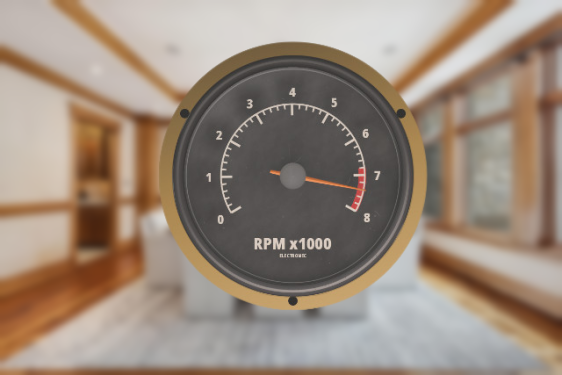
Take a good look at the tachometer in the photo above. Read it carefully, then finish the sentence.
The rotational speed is 7400 rpm
